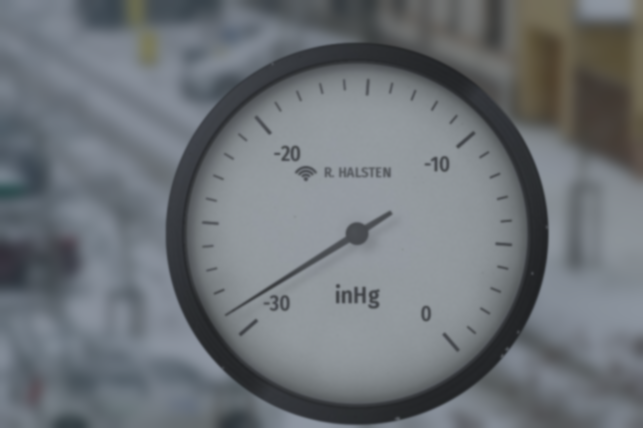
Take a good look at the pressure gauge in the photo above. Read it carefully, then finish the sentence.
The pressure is -29 inHg
